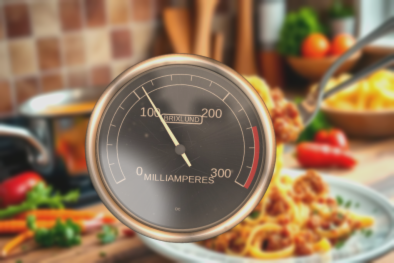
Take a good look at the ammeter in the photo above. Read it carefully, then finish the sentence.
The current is 110 mA
